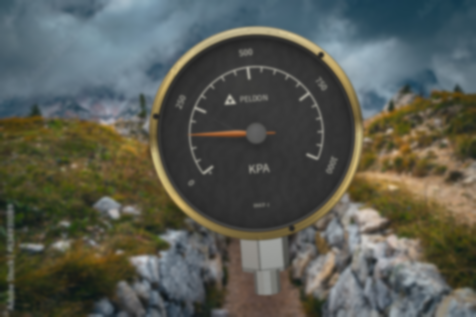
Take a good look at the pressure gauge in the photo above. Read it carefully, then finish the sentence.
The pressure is 150 kPa
